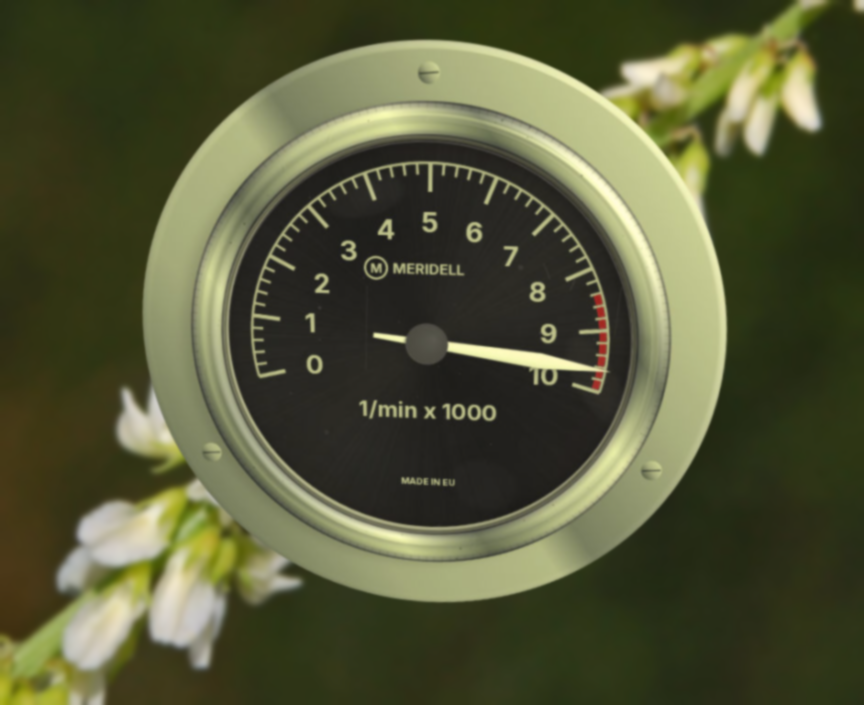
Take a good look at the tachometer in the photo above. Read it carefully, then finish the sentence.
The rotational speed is 9600 rpm
